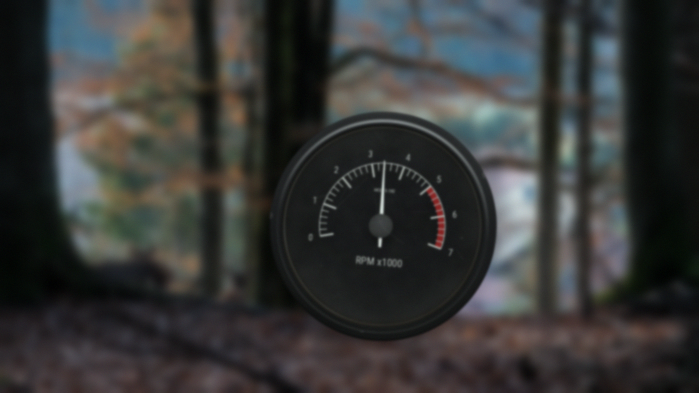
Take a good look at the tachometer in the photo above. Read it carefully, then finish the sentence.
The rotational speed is 3400 rpm
